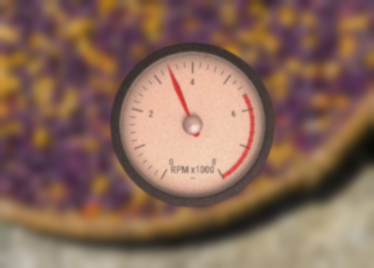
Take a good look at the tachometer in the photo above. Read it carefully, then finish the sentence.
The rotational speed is 3400 rpm
